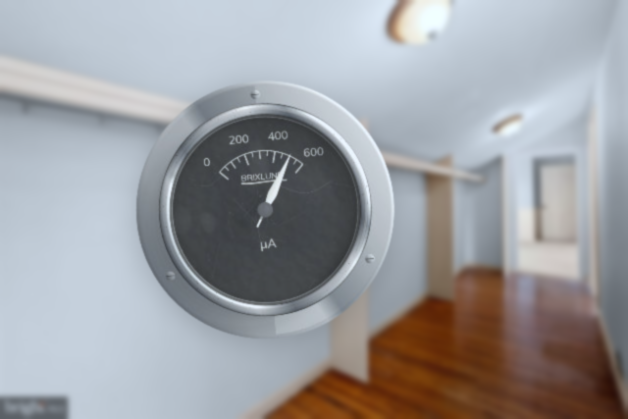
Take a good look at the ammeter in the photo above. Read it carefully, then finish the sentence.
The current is 500 µA
